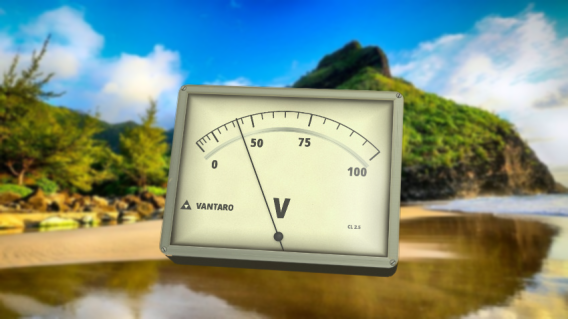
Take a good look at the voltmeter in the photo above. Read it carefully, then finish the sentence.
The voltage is 42.5 V
